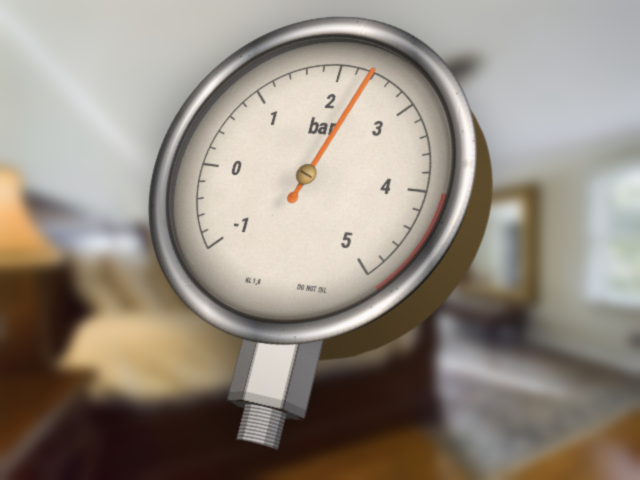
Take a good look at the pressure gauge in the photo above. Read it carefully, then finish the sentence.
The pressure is 2.4 bar
